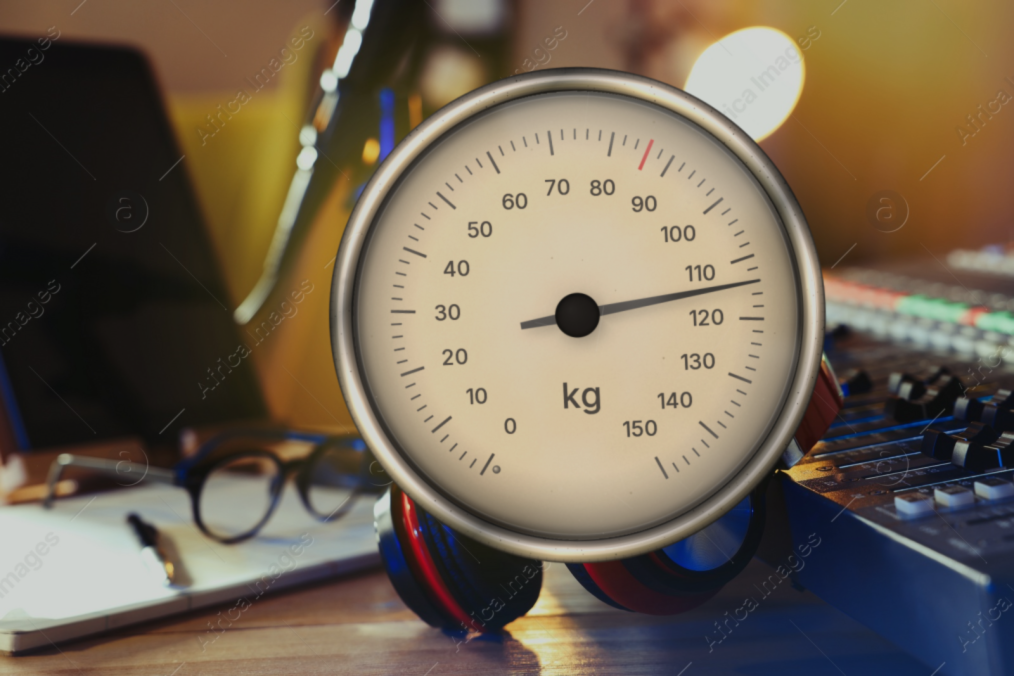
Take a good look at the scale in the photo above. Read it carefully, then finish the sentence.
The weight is 114 kg
